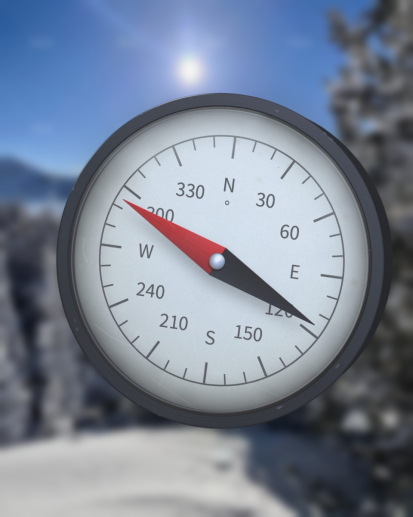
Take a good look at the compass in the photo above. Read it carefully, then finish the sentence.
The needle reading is 295 °
